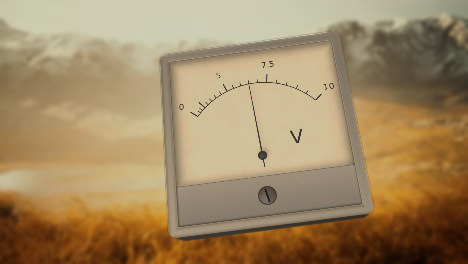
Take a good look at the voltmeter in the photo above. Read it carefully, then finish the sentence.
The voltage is 6.5 V
